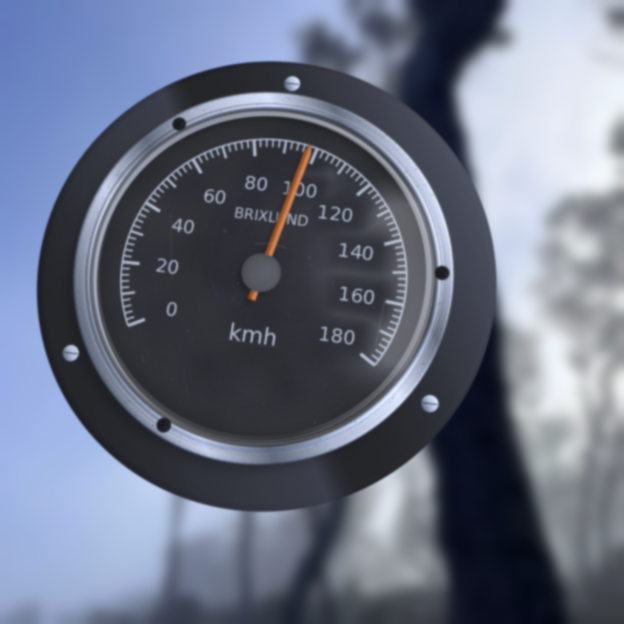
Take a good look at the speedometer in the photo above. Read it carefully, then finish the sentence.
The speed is 98 km/h
